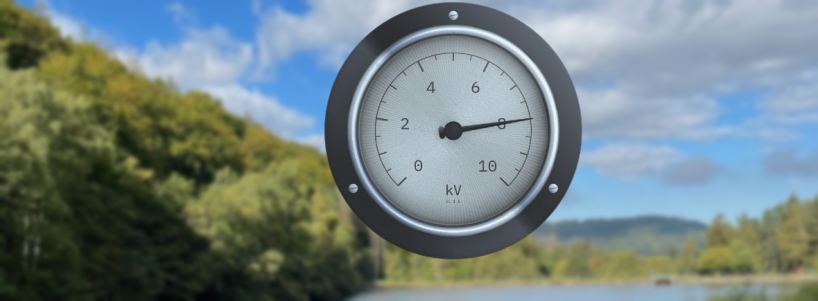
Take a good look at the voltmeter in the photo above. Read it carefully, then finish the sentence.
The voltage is 8 kV
